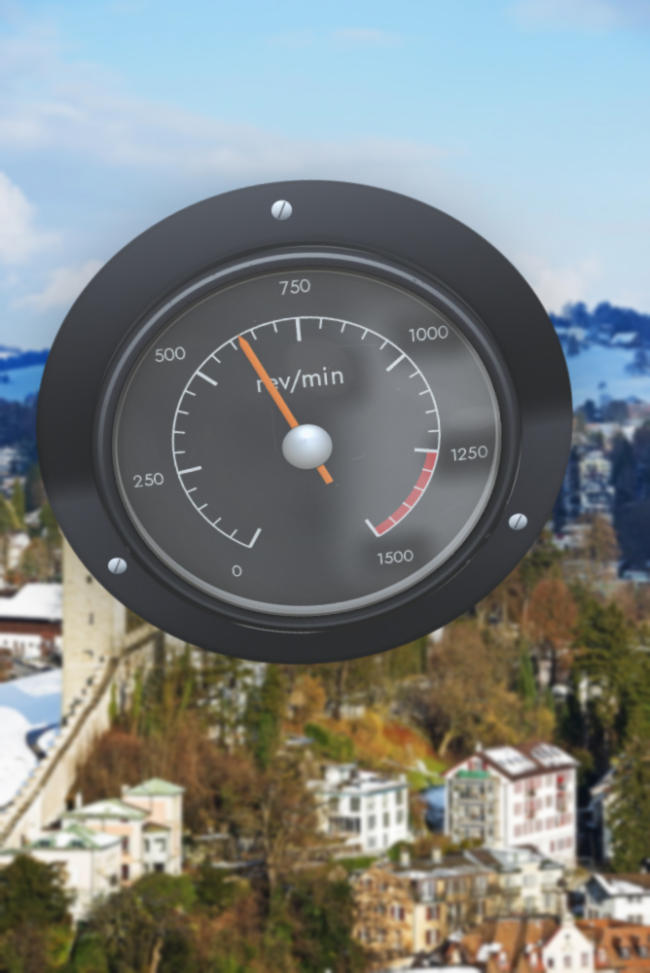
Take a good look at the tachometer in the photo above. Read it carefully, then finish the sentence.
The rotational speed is 625 rpm
